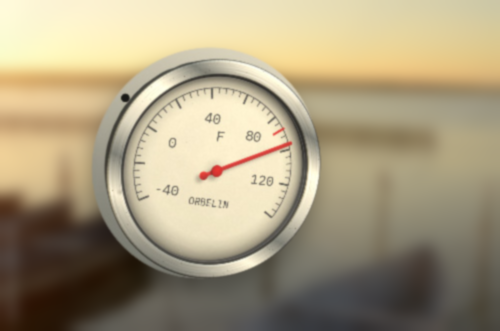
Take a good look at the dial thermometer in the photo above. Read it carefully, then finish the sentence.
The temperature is 96 °F
